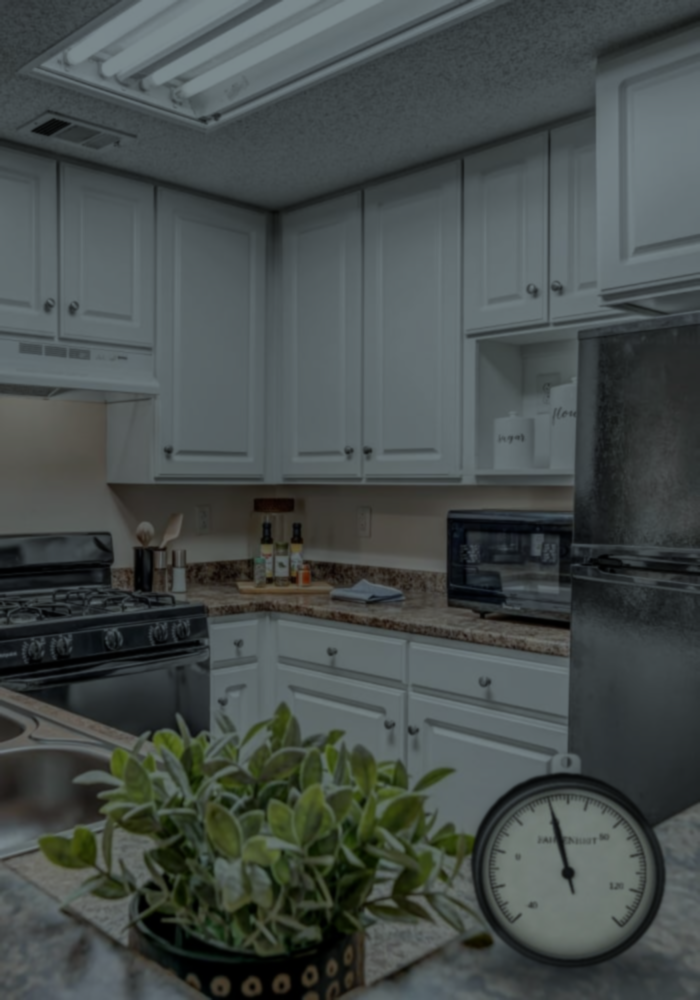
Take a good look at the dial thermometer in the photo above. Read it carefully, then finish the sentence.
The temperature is 40 °F
